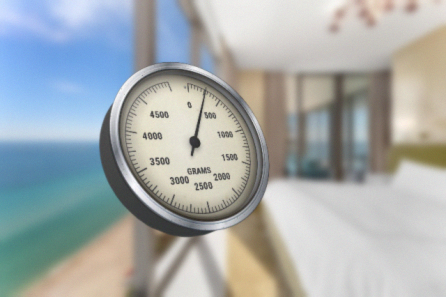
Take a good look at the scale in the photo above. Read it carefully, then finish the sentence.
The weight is 250 g
